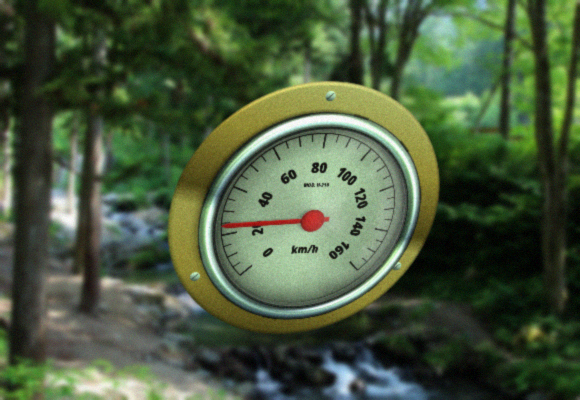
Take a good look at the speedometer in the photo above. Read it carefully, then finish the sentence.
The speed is 25 km/h
